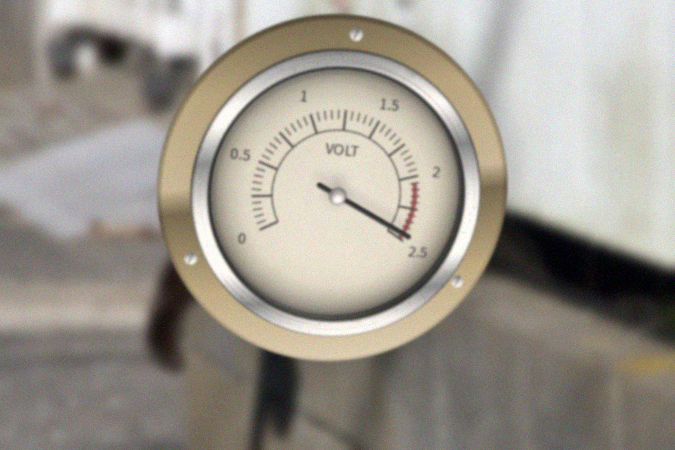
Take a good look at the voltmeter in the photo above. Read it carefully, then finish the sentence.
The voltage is 2.45 V
